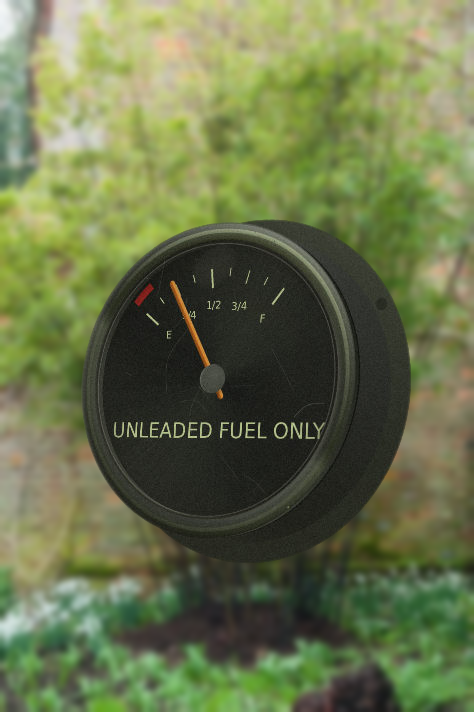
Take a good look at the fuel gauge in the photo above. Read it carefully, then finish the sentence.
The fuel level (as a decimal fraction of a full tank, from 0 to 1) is 0.25
